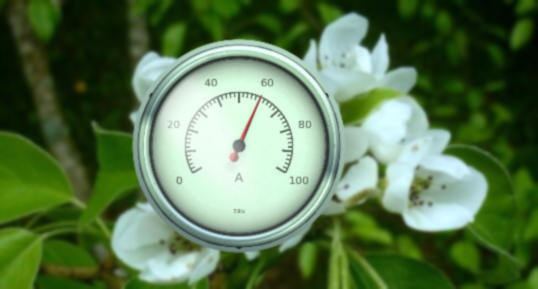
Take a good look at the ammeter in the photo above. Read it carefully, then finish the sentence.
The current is 60 A
